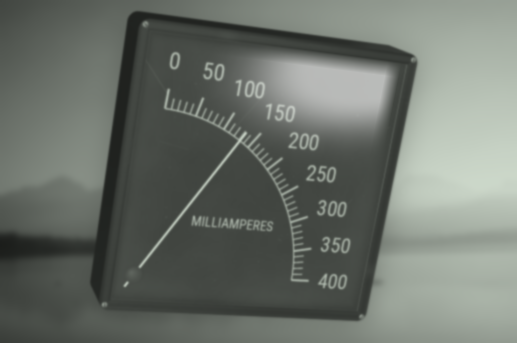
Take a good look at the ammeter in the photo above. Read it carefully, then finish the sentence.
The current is 130 mA
